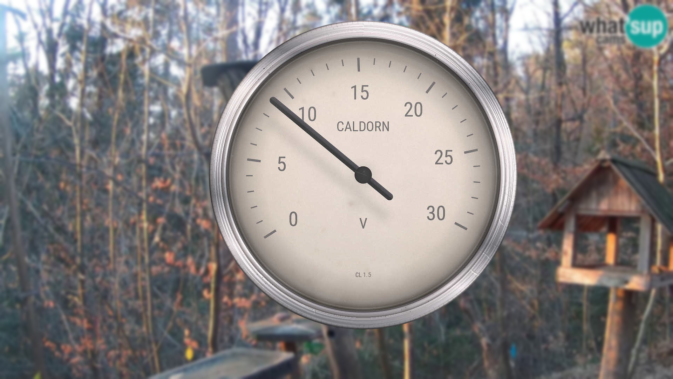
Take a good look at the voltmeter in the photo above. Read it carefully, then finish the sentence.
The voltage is 9 V
